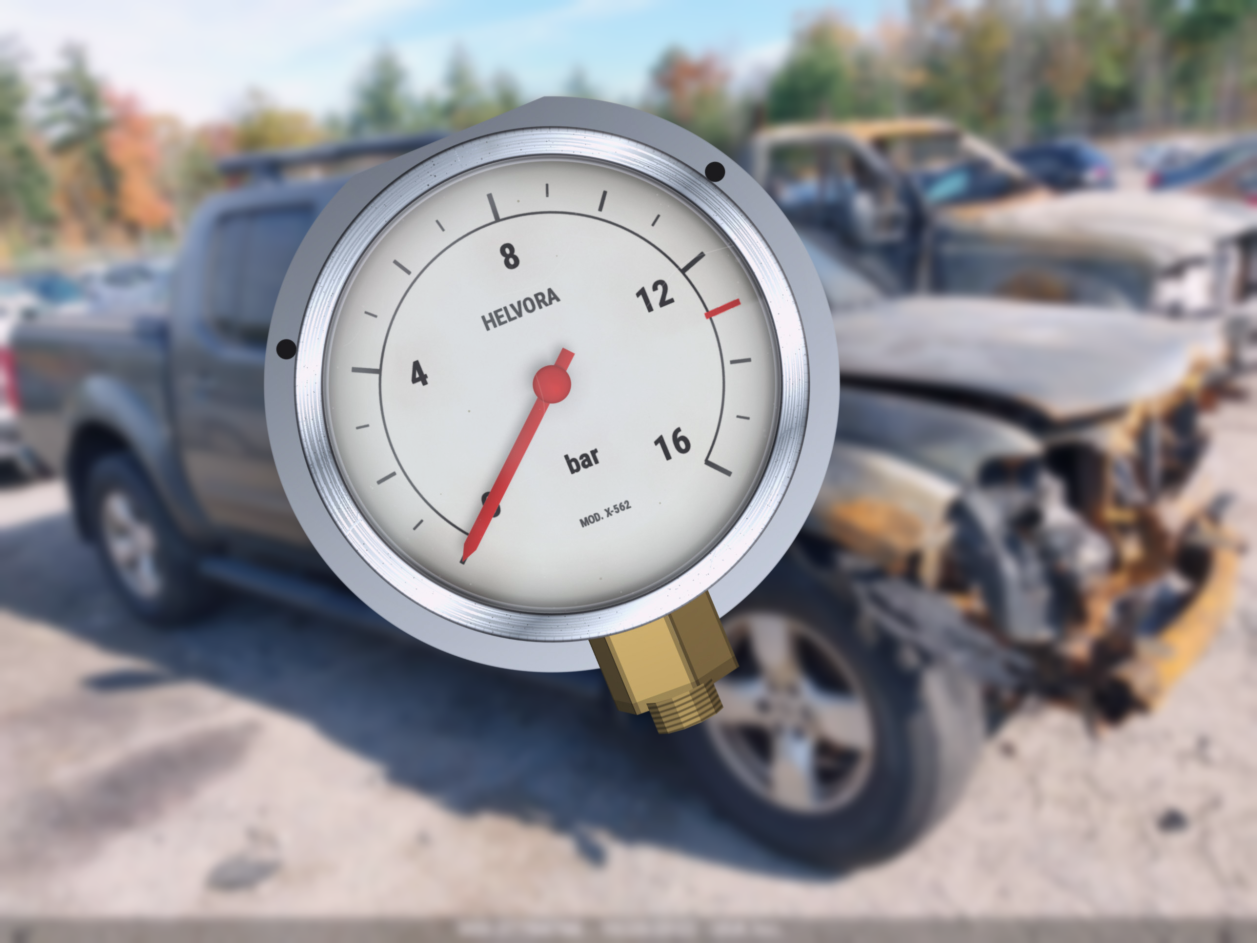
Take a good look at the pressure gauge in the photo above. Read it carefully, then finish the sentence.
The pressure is 0 bar
